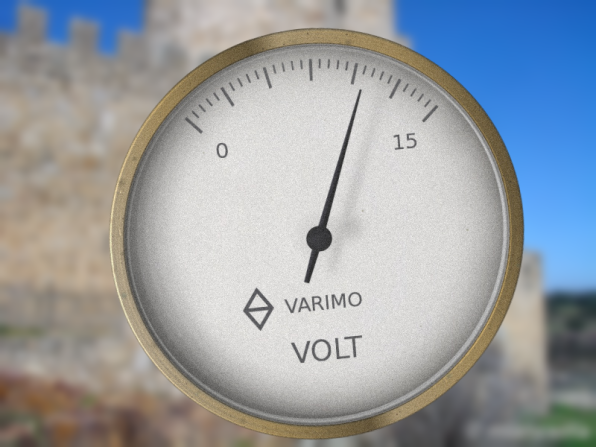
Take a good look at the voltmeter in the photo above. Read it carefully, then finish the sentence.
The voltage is 10.5 V
